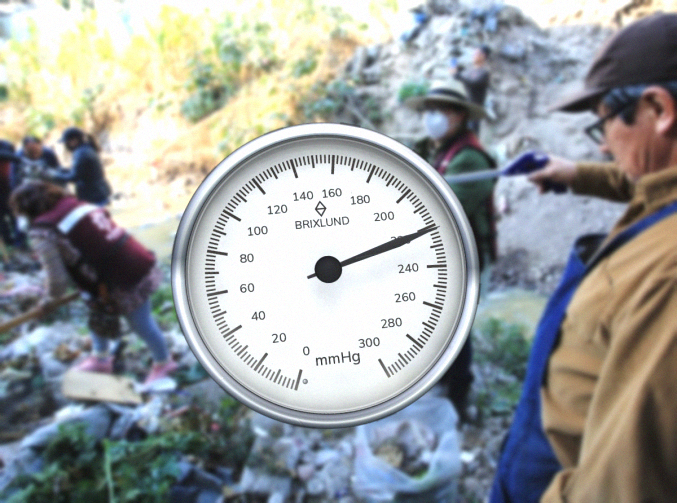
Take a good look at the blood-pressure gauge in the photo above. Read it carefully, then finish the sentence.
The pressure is 222 mmHg
